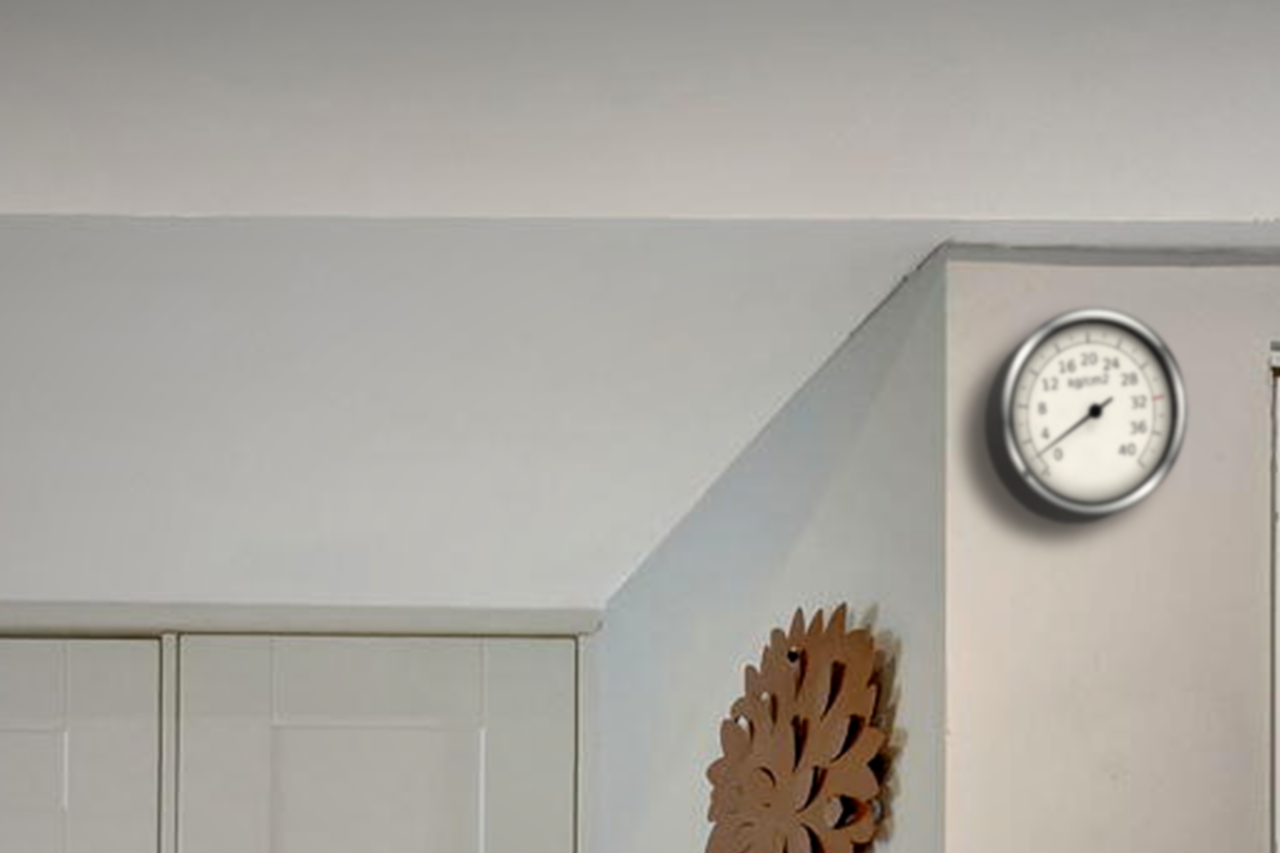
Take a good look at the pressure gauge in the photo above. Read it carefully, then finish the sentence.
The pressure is 2 kg/cm²
